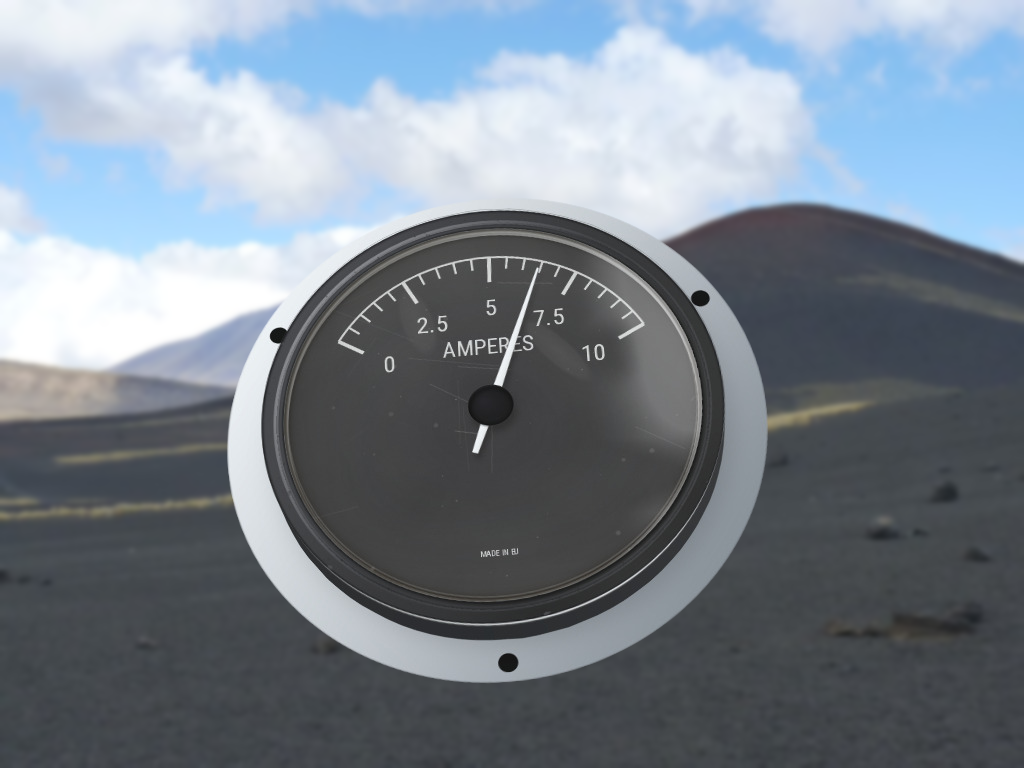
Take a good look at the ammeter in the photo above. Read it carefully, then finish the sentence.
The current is 6.5 A
